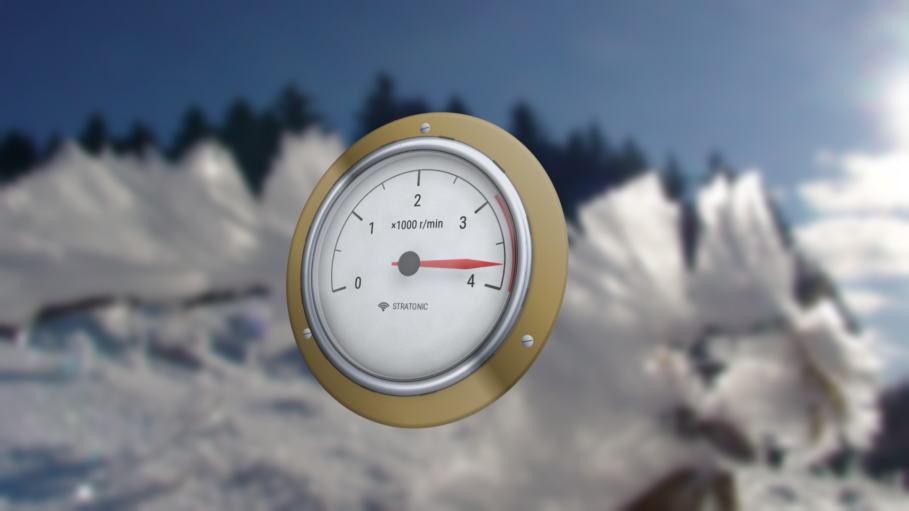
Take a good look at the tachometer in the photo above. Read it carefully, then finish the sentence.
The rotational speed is 3750 rpm
